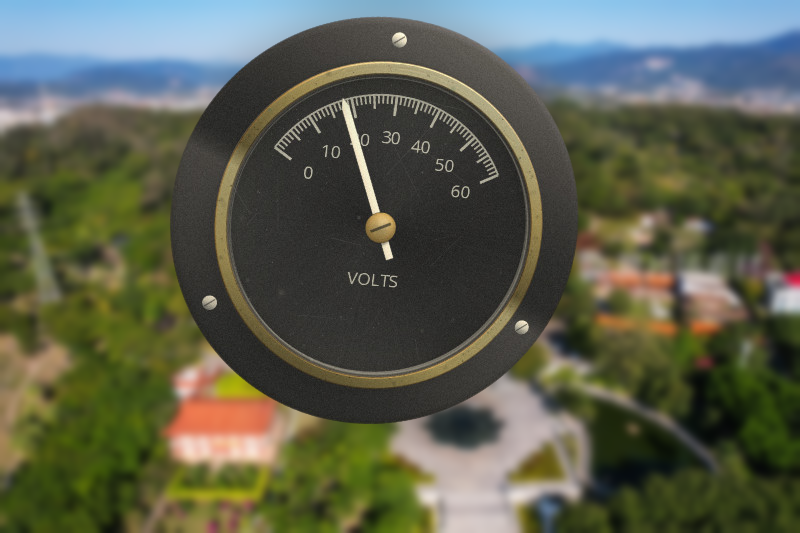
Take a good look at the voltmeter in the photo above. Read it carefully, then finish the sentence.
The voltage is 18 V
